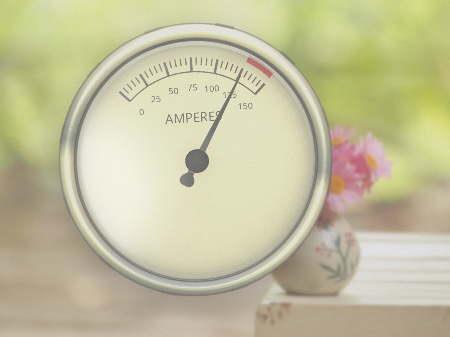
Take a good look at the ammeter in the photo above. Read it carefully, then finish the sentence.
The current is 125 A
